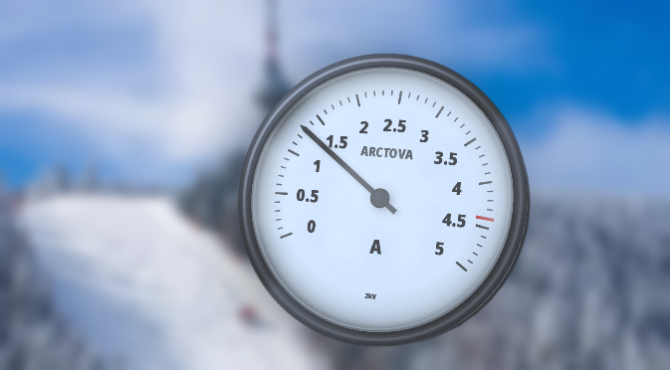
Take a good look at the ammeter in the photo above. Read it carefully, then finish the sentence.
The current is 1.3 A
